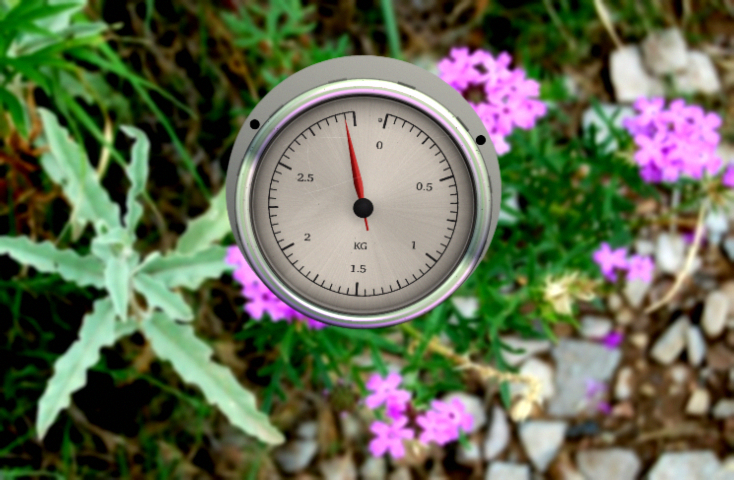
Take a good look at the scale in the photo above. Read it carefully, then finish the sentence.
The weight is 2.95 kg
